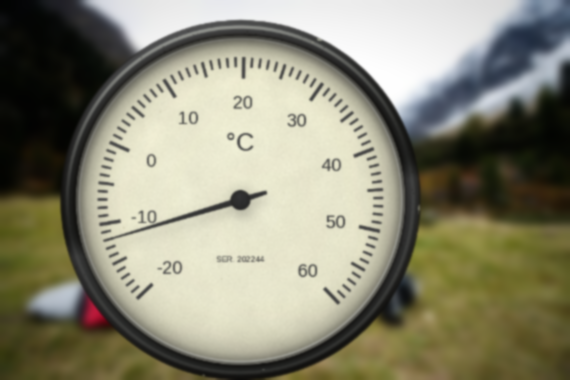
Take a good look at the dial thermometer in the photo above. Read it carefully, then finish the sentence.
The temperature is -12 °C
